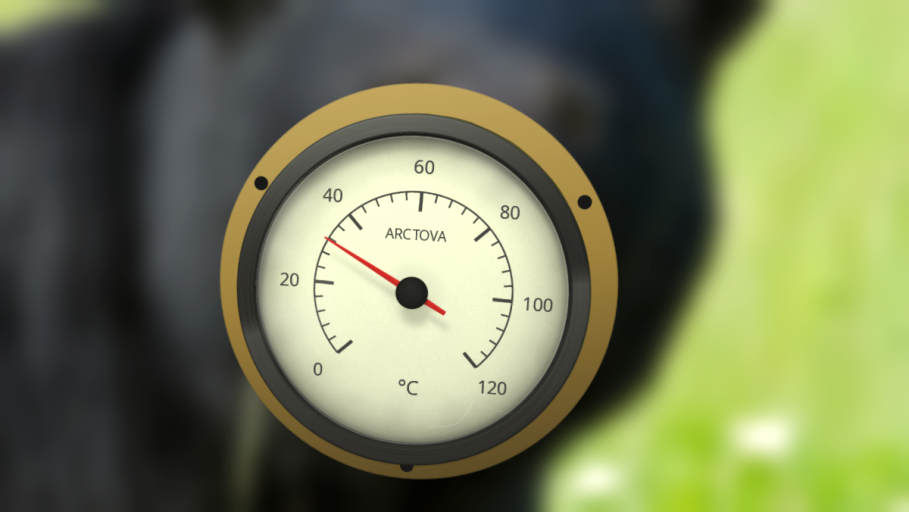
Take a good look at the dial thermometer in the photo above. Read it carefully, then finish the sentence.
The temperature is 32 °C
